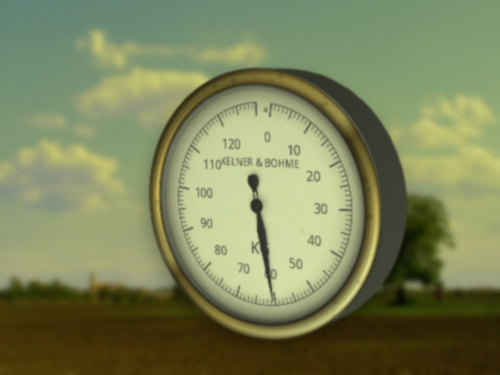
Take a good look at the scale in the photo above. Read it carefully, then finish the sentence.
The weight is 60 kg
